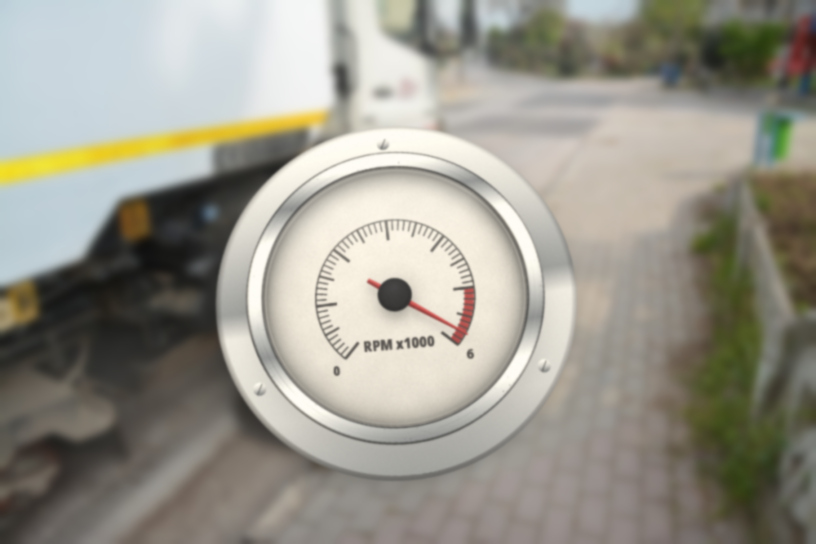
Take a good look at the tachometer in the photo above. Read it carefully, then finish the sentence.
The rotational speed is 5800 rpm
